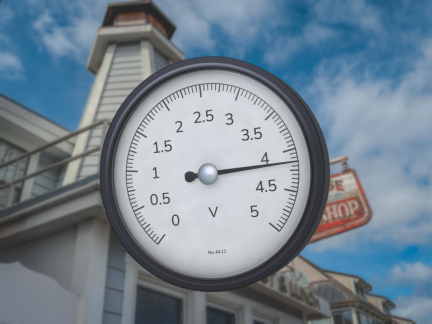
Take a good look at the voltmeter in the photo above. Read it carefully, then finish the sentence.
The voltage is 4.15 V
